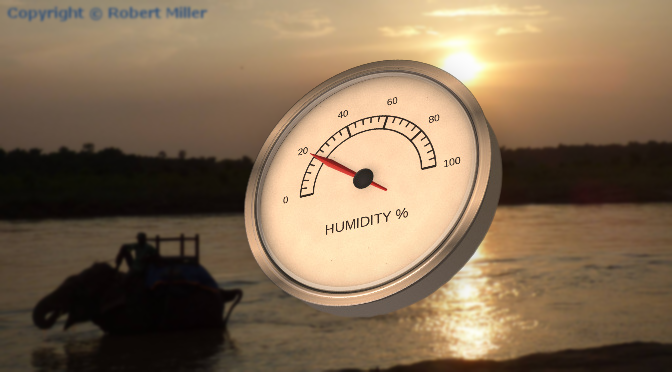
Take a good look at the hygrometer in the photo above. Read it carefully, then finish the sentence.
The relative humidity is 20 %
